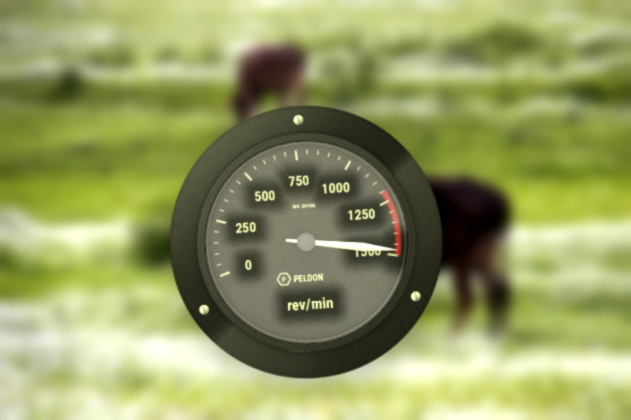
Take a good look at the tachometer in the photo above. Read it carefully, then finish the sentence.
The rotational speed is 1475 rpm
